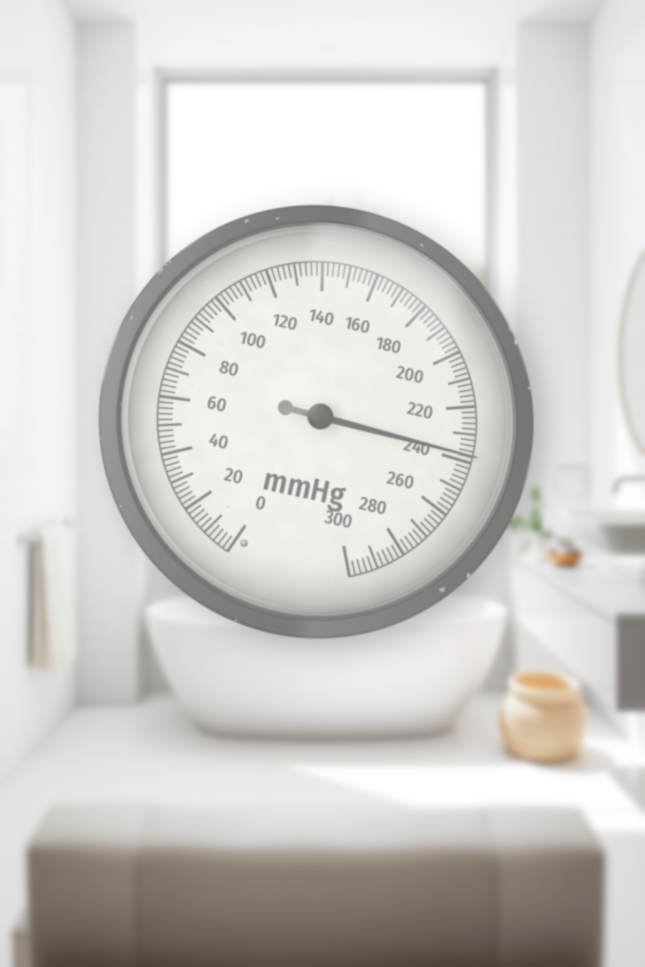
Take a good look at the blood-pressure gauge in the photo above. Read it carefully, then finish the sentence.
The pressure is 238 mmHg
